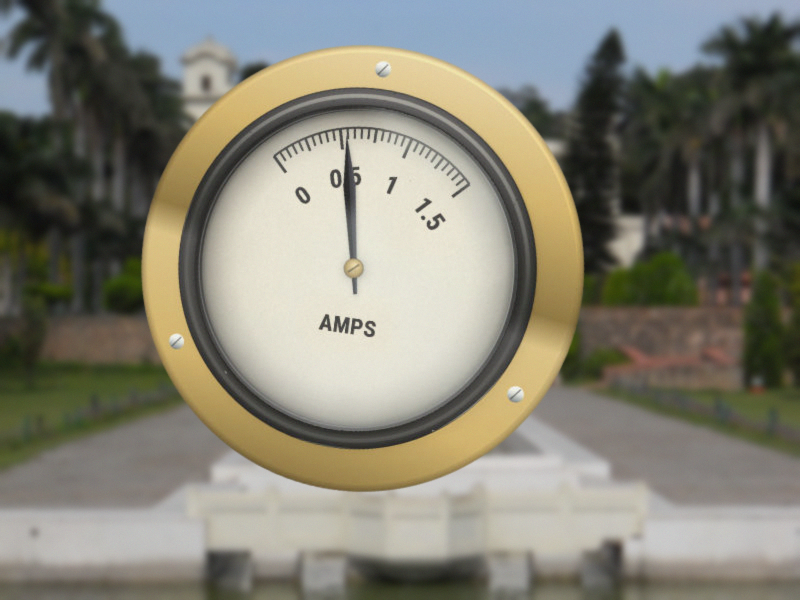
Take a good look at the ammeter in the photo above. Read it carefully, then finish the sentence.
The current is 0.55 A
